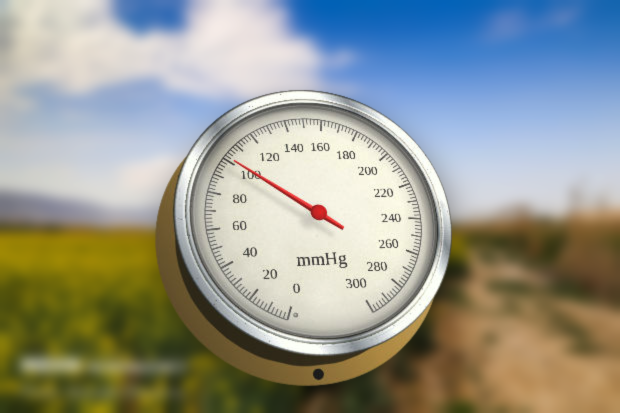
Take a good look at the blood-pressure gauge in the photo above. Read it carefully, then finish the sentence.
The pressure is 100 mmHg
